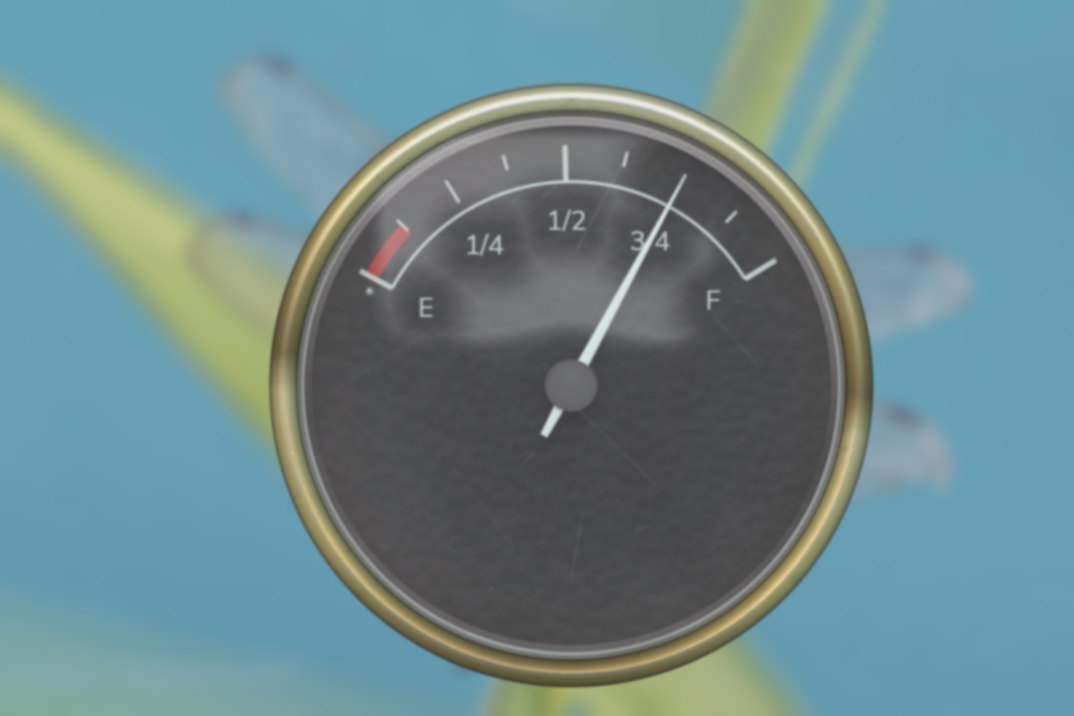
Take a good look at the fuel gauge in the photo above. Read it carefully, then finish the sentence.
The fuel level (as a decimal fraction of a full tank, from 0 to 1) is 0.75
